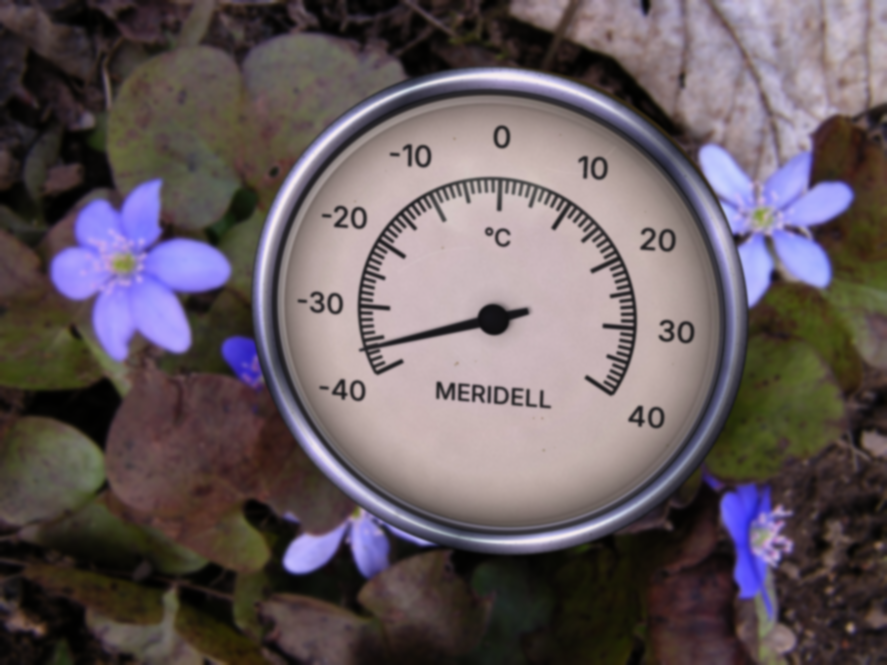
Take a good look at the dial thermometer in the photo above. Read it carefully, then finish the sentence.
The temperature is -36 °C
